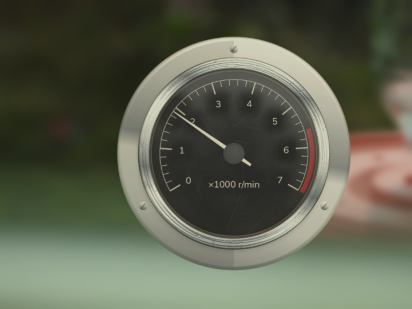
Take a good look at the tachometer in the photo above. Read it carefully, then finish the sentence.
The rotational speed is 1900 rpm
